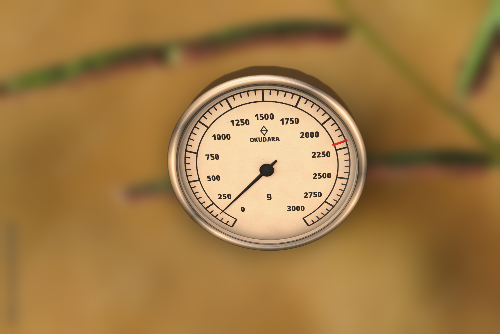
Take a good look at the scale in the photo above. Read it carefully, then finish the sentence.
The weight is 150 g
